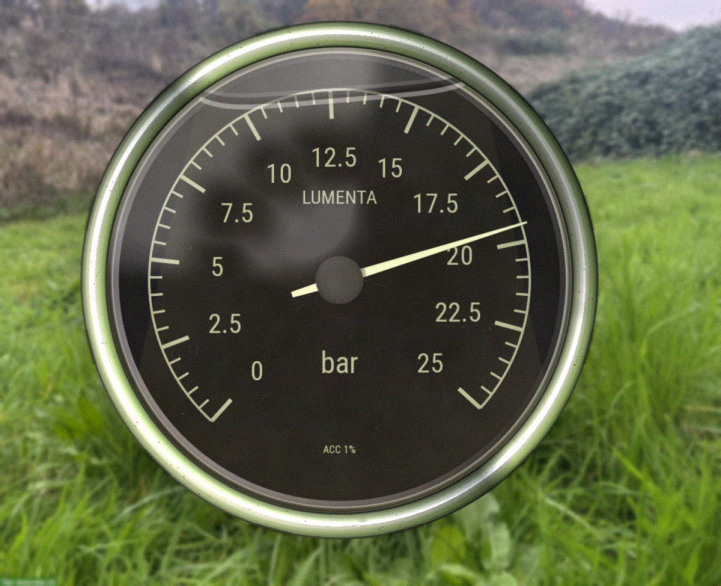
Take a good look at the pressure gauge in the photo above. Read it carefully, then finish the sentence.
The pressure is 19.5 bar
